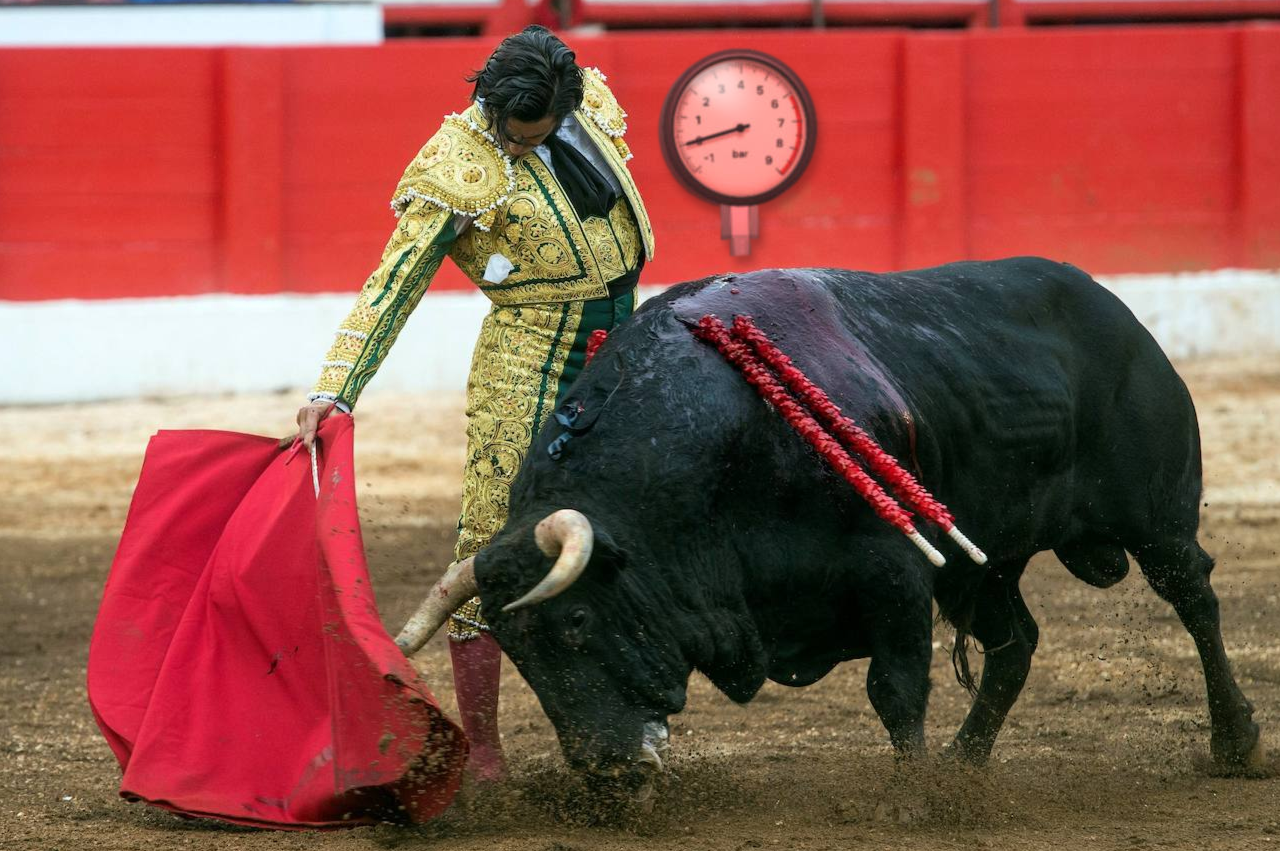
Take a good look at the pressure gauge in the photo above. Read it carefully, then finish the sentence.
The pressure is 0 bar
